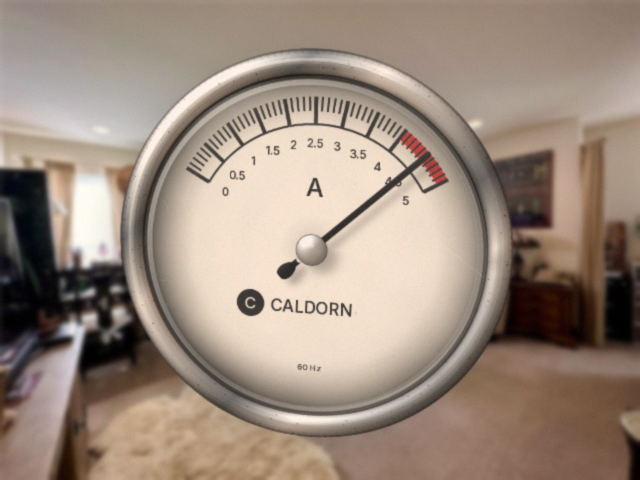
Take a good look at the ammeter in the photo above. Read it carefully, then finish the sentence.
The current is 4.5 A
